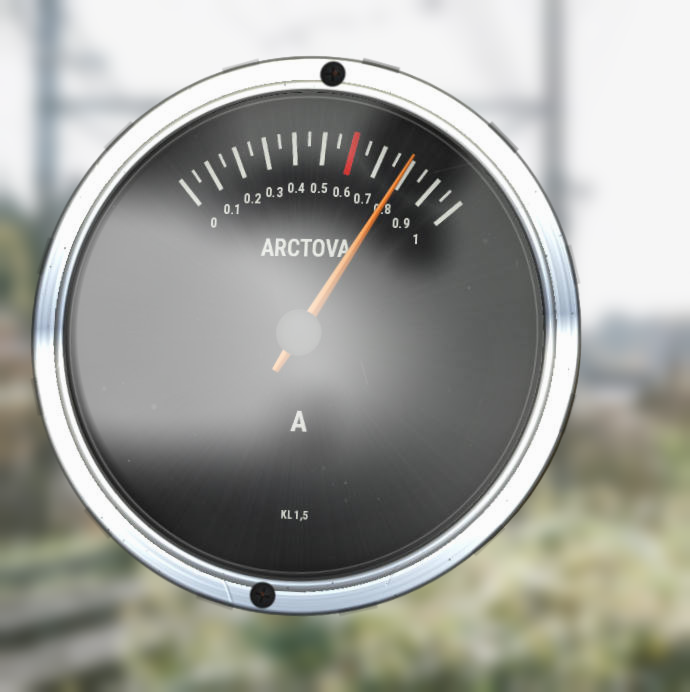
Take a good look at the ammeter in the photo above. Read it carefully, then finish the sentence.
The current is 0.8 A
